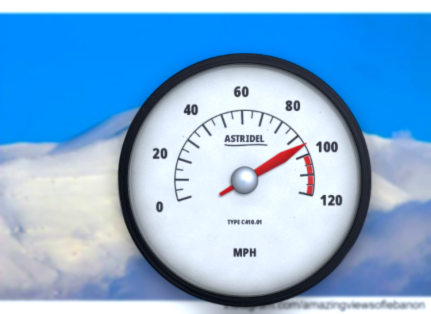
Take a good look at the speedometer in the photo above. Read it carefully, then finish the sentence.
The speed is 95 mph
